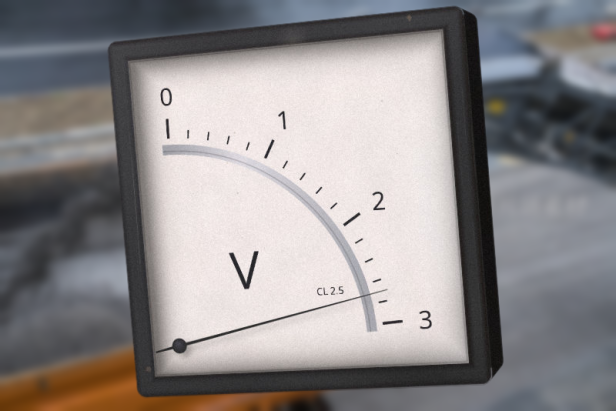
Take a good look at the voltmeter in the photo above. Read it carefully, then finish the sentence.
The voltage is 2.7 V
